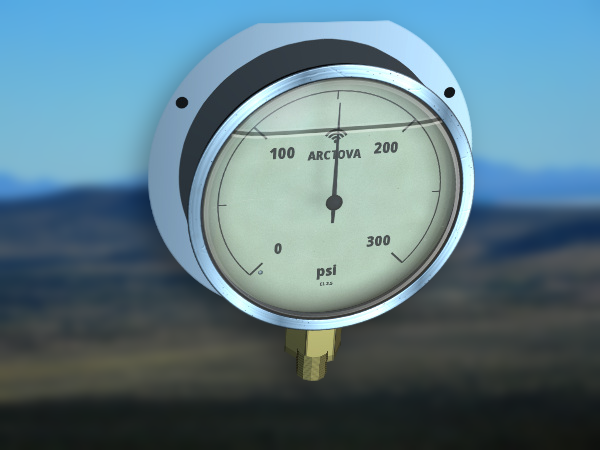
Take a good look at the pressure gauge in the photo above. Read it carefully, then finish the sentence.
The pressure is 150 psi
